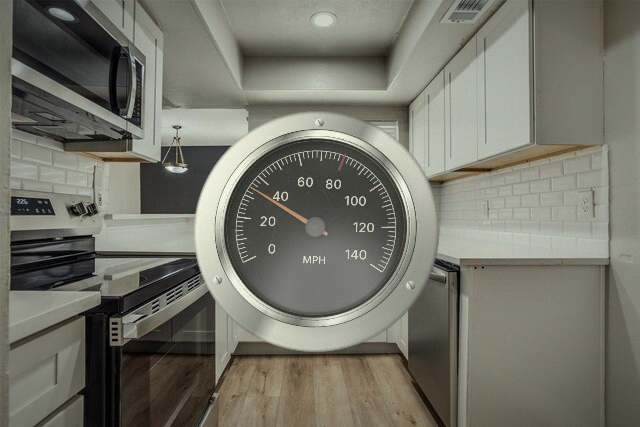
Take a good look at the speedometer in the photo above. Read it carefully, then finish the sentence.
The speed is 34 mph
